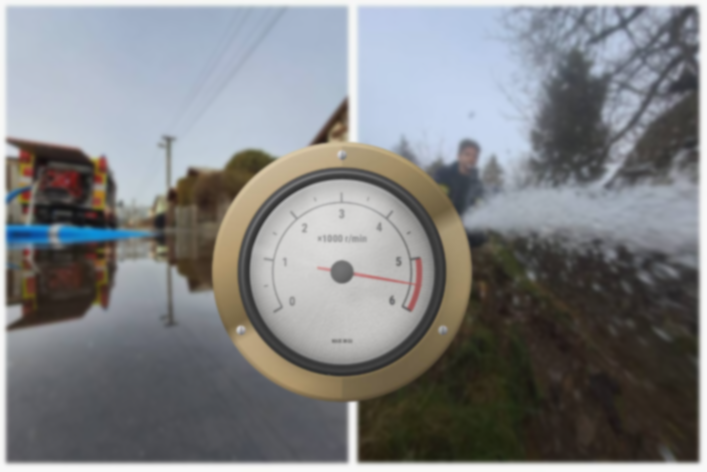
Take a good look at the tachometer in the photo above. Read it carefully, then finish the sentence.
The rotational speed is 5500 rpm
